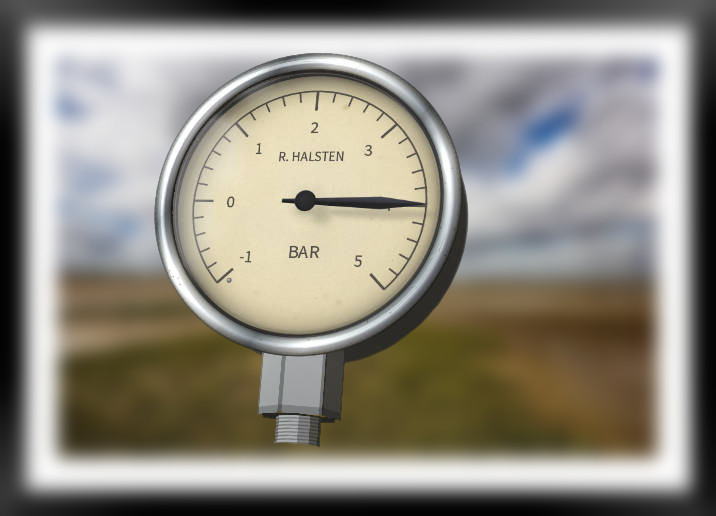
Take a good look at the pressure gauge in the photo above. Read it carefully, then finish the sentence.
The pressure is 4 bar
